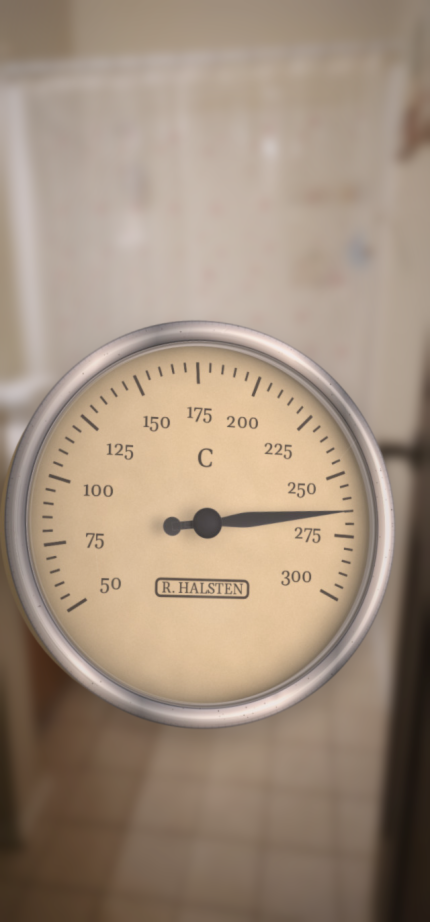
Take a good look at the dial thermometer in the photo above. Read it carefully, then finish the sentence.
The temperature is 265 °C
